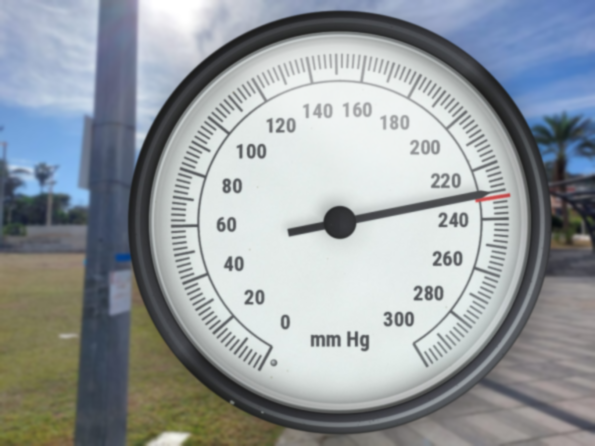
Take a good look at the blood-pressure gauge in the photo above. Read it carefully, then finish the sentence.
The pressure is 230 mmHg
